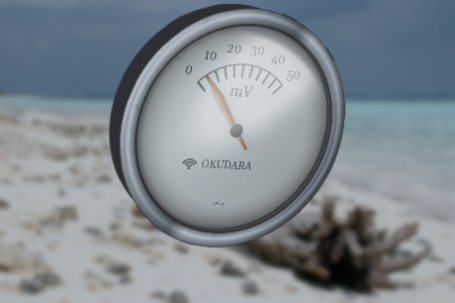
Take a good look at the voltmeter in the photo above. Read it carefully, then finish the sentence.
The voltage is 5 mV
